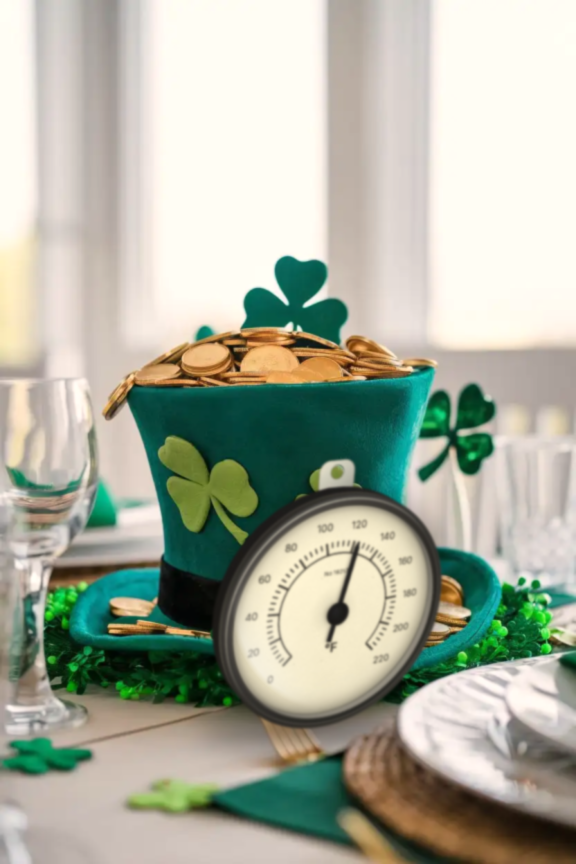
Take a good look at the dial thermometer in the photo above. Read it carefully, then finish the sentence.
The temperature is 120 °F
